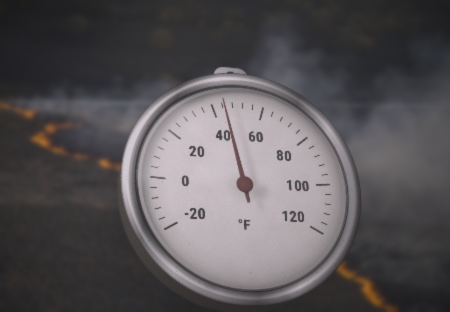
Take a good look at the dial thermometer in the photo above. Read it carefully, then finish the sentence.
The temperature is 44 °F
